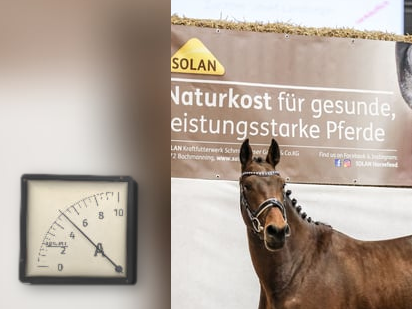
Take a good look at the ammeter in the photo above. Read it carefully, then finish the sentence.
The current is 5 A
